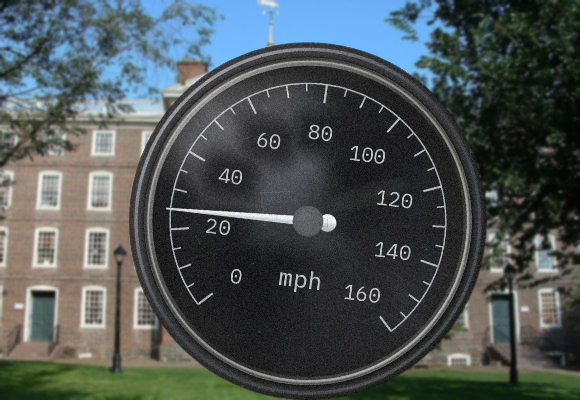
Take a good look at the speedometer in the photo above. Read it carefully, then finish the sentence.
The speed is 25 mph
